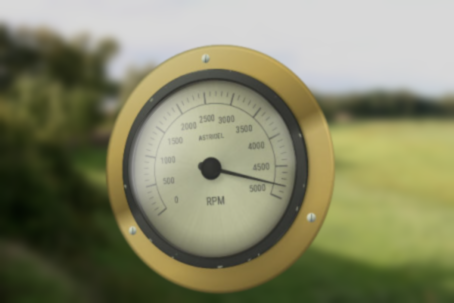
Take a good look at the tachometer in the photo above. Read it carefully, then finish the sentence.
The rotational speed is 4800 rpm
